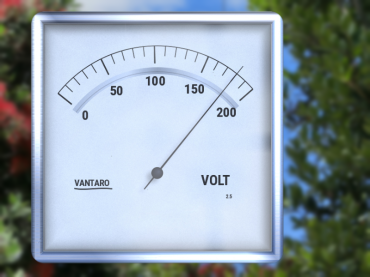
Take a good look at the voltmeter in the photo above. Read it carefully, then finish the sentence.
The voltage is 180 V
